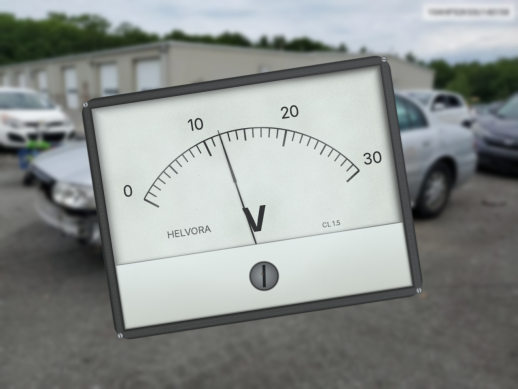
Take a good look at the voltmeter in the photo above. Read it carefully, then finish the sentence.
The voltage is 12 V
